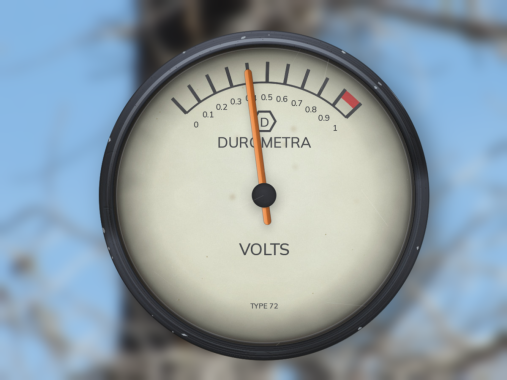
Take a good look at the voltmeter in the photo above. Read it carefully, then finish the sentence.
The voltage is 0.4 V
